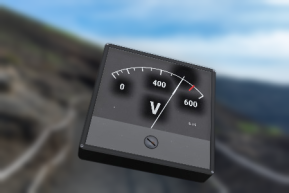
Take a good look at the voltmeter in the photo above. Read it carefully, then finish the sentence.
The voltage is 500 V
